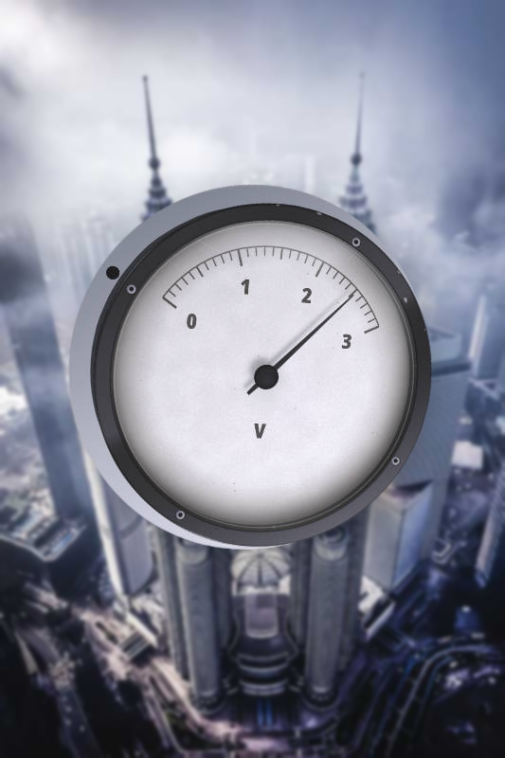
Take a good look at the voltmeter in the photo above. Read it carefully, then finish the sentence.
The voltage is 2.5 V
